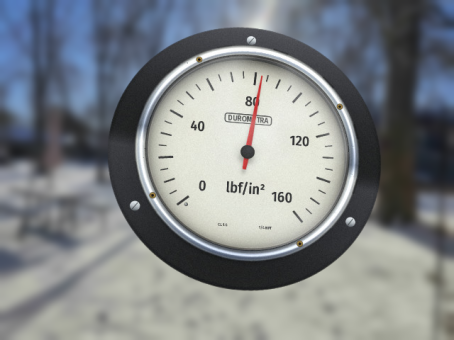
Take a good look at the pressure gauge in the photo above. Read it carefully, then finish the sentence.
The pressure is 82.5 psi
